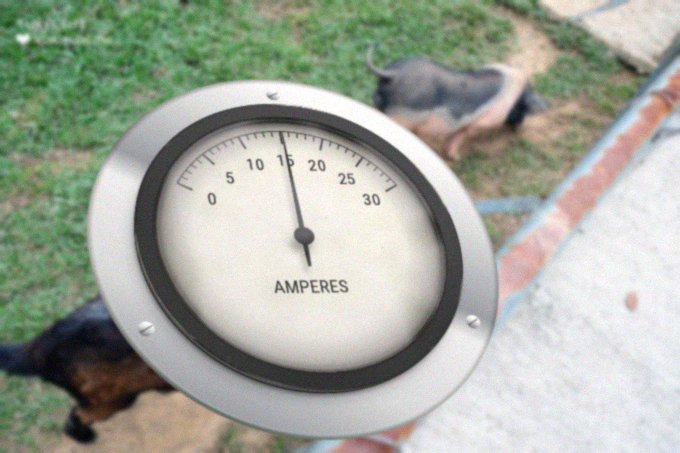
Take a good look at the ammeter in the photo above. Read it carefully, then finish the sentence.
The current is 15 A
